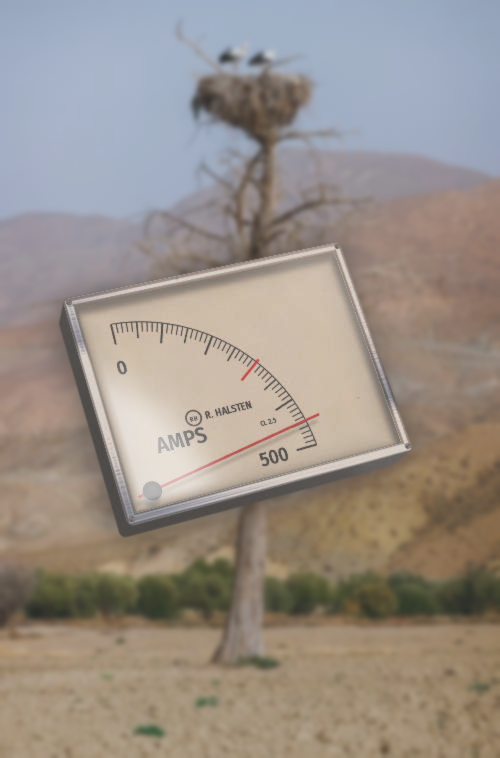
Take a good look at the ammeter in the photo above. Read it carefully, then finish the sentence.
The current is 450 A
